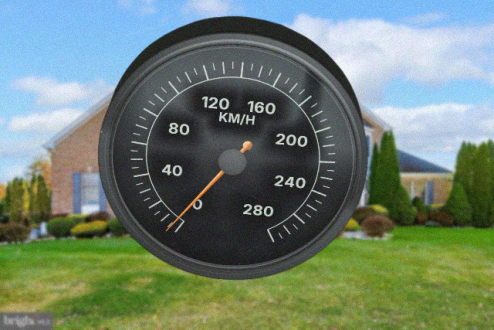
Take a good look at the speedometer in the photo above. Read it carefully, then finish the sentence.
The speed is 5 km/h
